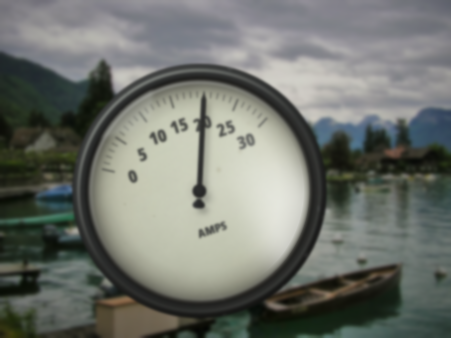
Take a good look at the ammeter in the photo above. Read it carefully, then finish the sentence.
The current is 20 A
